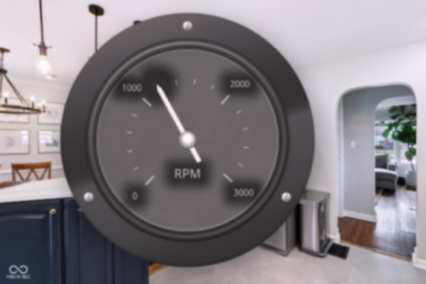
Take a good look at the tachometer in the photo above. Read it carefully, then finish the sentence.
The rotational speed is 1200 rpm
